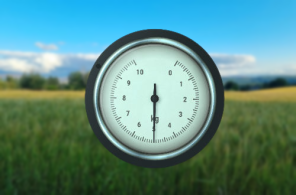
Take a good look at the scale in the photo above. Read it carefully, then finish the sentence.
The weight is 5 kg
